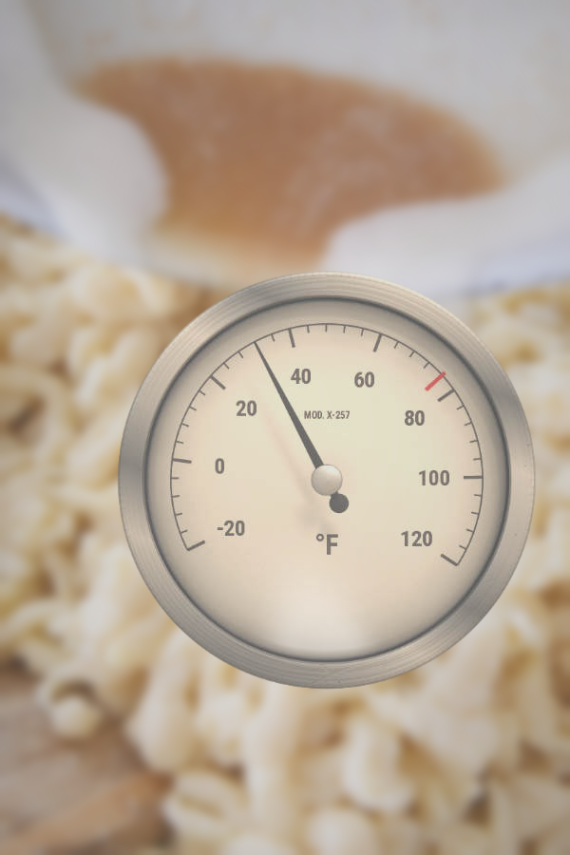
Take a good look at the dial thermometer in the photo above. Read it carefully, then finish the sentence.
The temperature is 32 °F
